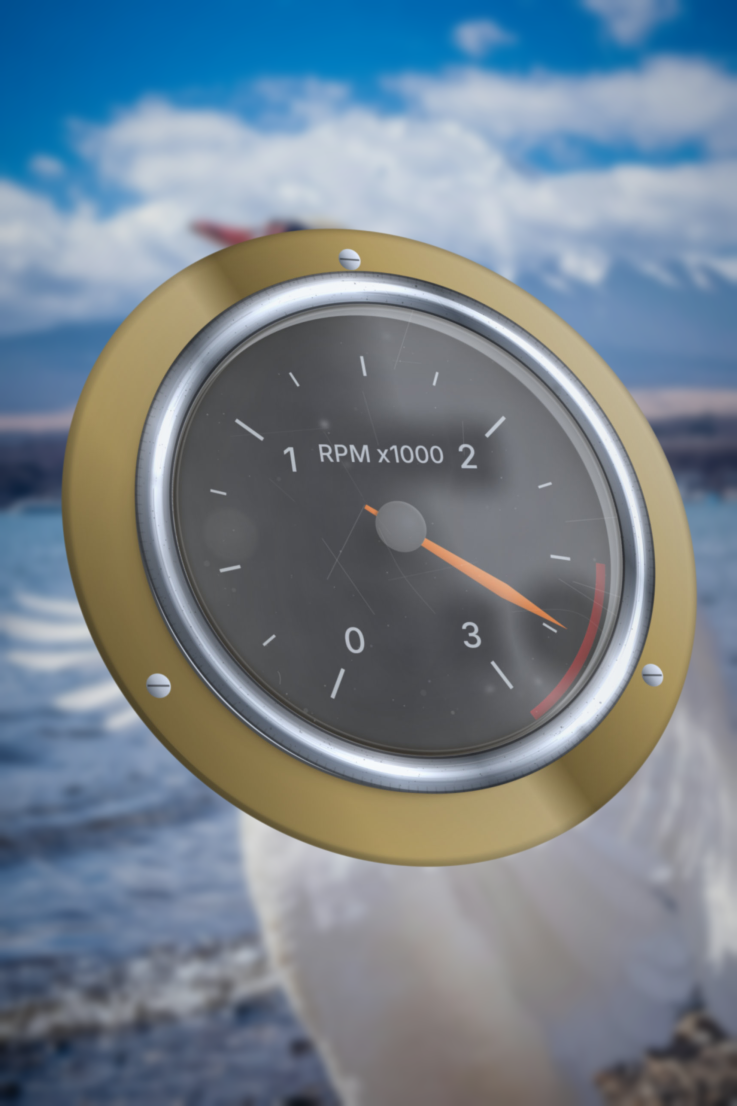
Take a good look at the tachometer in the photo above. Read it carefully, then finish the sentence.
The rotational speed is 2750 rpm
